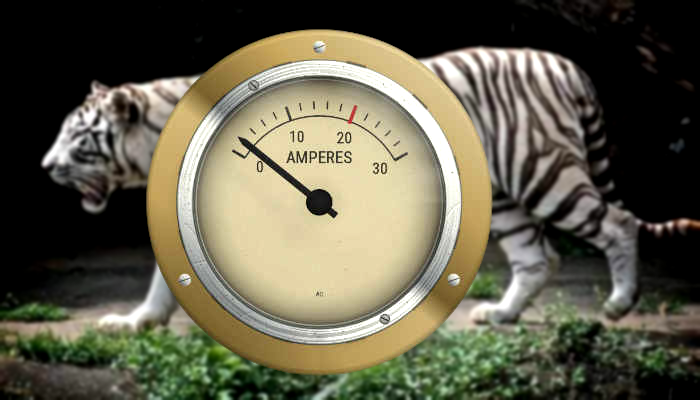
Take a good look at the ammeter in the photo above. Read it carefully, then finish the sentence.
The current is 2 A
